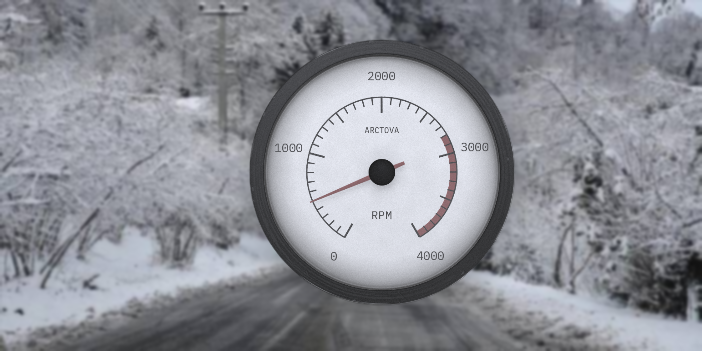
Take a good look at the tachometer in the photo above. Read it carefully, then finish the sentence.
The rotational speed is 500 rpm
